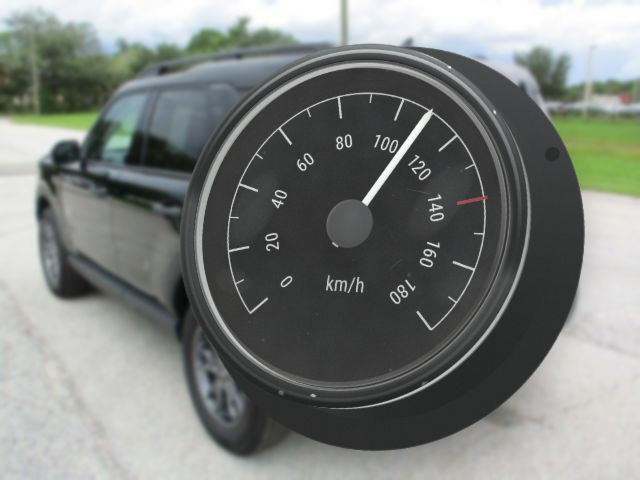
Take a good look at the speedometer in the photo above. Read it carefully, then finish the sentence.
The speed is 110 km/h
